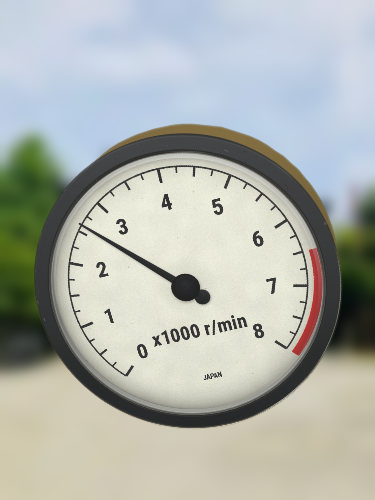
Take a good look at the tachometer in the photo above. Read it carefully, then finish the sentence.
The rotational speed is 2625 rpm
